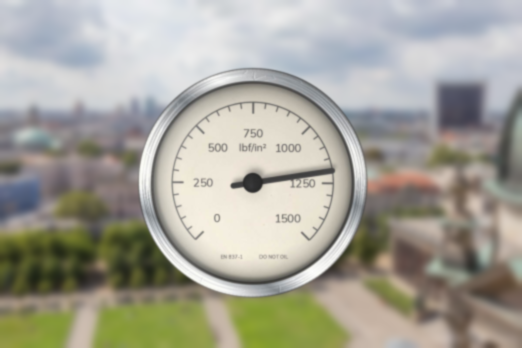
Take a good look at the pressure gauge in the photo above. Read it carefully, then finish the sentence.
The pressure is 1200 psi
